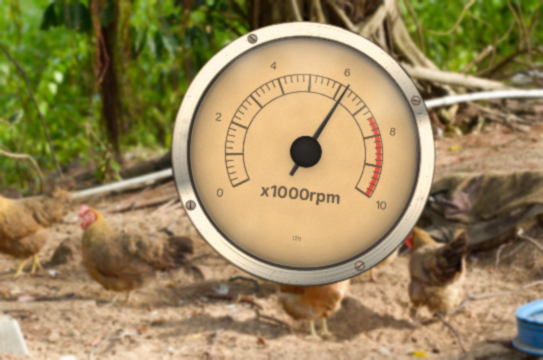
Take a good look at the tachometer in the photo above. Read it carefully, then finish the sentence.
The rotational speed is 6200 rpm
